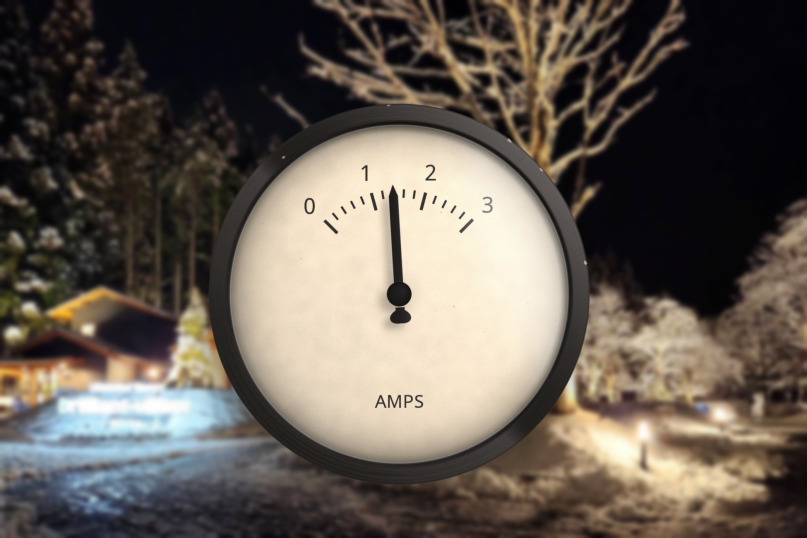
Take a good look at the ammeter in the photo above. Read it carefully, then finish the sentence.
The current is 1.4 A
